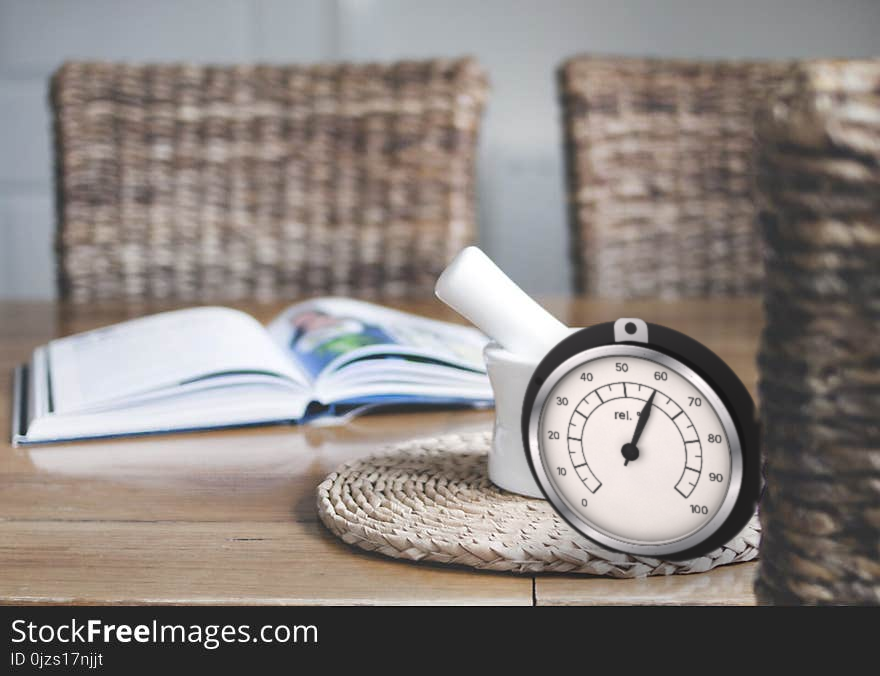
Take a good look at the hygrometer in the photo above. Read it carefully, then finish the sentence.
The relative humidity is 60 %
